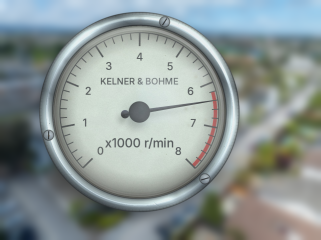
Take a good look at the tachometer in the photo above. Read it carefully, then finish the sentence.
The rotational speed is 6400 rpm
